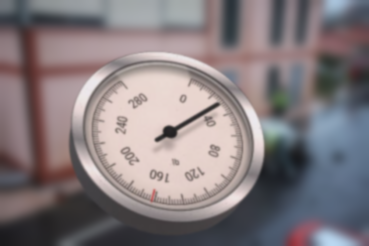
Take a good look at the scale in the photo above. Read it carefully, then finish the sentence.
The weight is 30 lb
